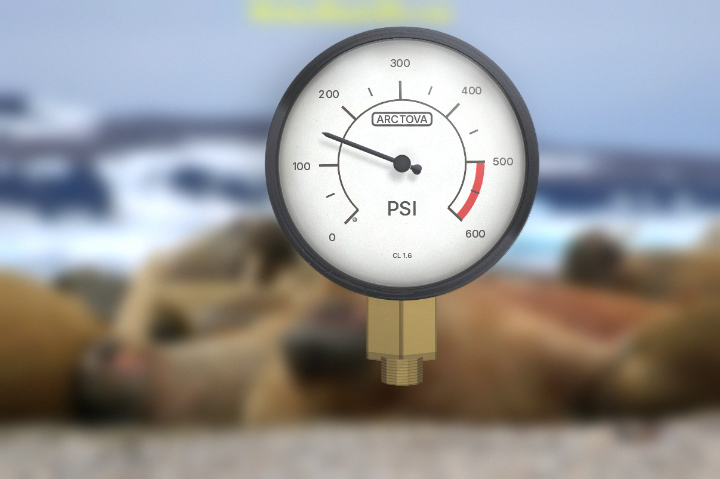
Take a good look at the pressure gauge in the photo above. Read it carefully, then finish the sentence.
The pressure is 150 psi
